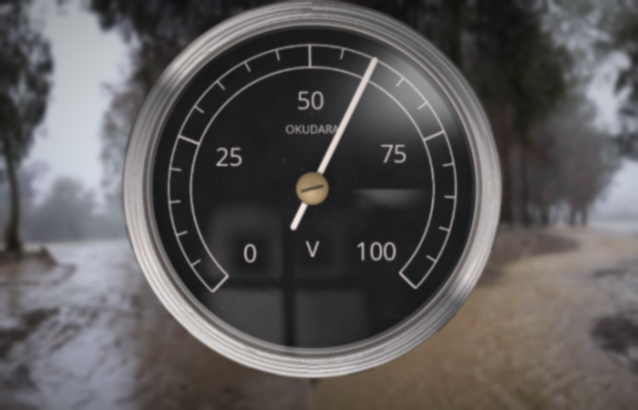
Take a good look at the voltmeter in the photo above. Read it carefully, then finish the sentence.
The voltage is 60 V
